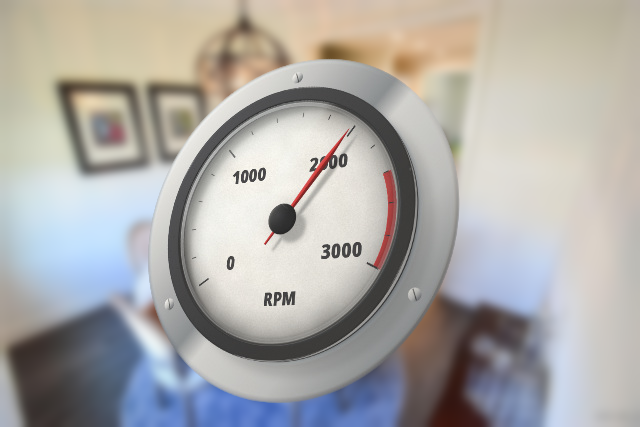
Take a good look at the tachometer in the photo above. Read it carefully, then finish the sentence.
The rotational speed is 2000 rpm
